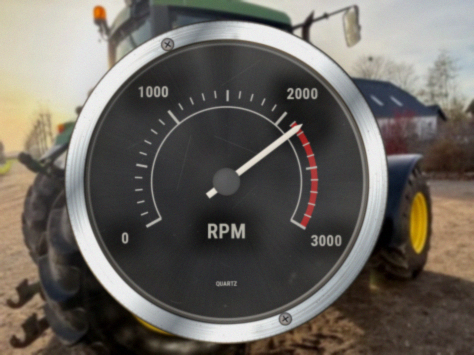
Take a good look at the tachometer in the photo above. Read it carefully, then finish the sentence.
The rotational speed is 2150 rpm
